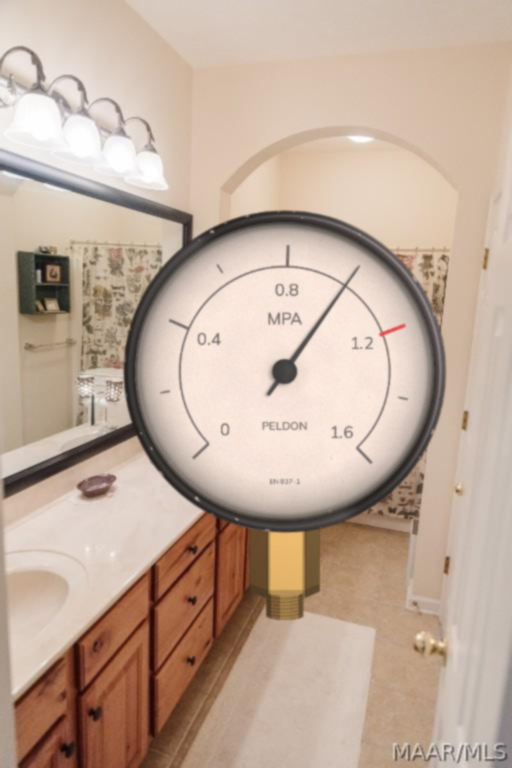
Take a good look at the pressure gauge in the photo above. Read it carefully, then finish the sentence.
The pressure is 1 MPa
